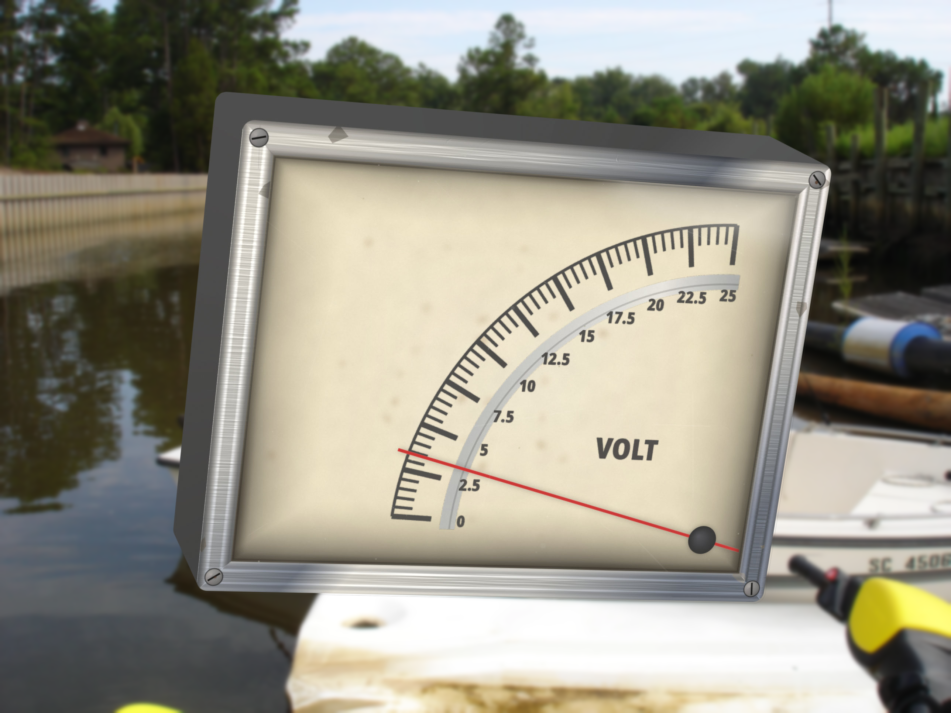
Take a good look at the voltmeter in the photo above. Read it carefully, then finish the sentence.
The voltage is 3.5 V
